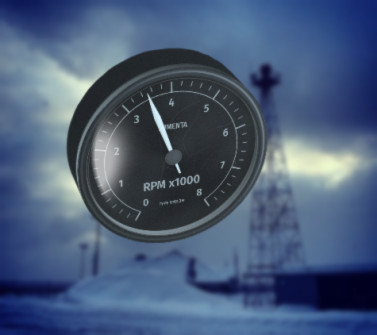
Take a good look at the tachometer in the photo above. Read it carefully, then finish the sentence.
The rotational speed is 3500 rpm
